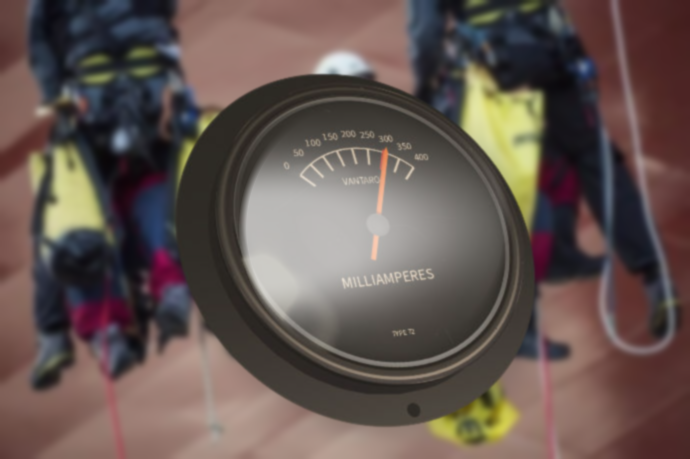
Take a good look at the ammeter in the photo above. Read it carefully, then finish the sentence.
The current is 300 mA
